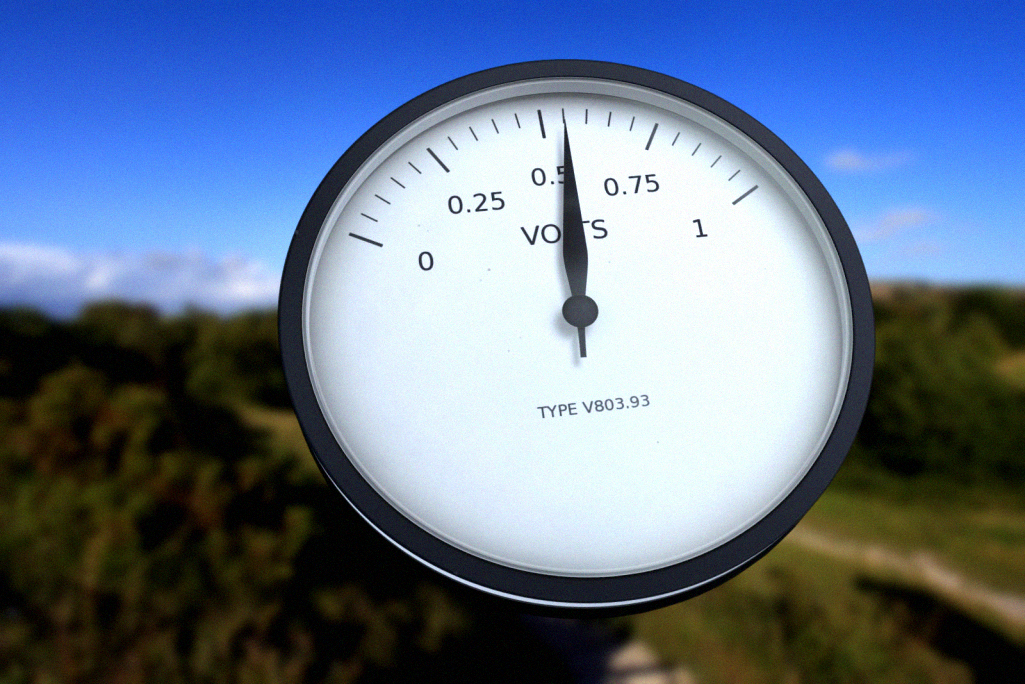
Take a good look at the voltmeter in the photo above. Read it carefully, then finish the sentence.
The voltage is 0.55 V
